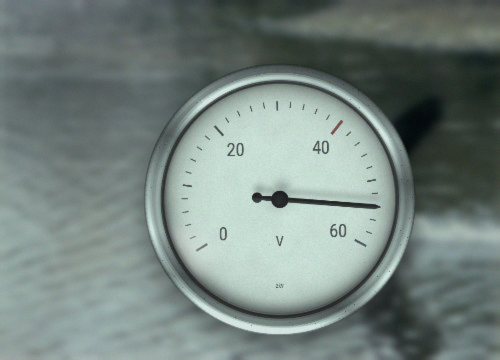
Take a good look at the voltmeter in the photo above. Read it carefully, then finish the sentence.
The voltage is 54 V
